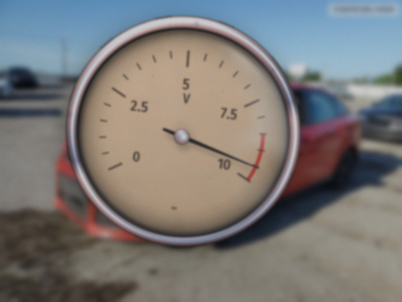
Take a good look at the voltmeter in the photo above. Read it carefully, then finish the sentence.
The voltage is 9.5 V
